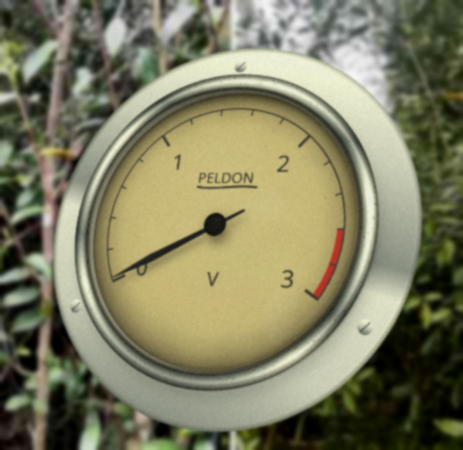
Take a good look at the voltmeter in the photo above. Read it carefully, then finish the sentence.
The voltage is 0 V
